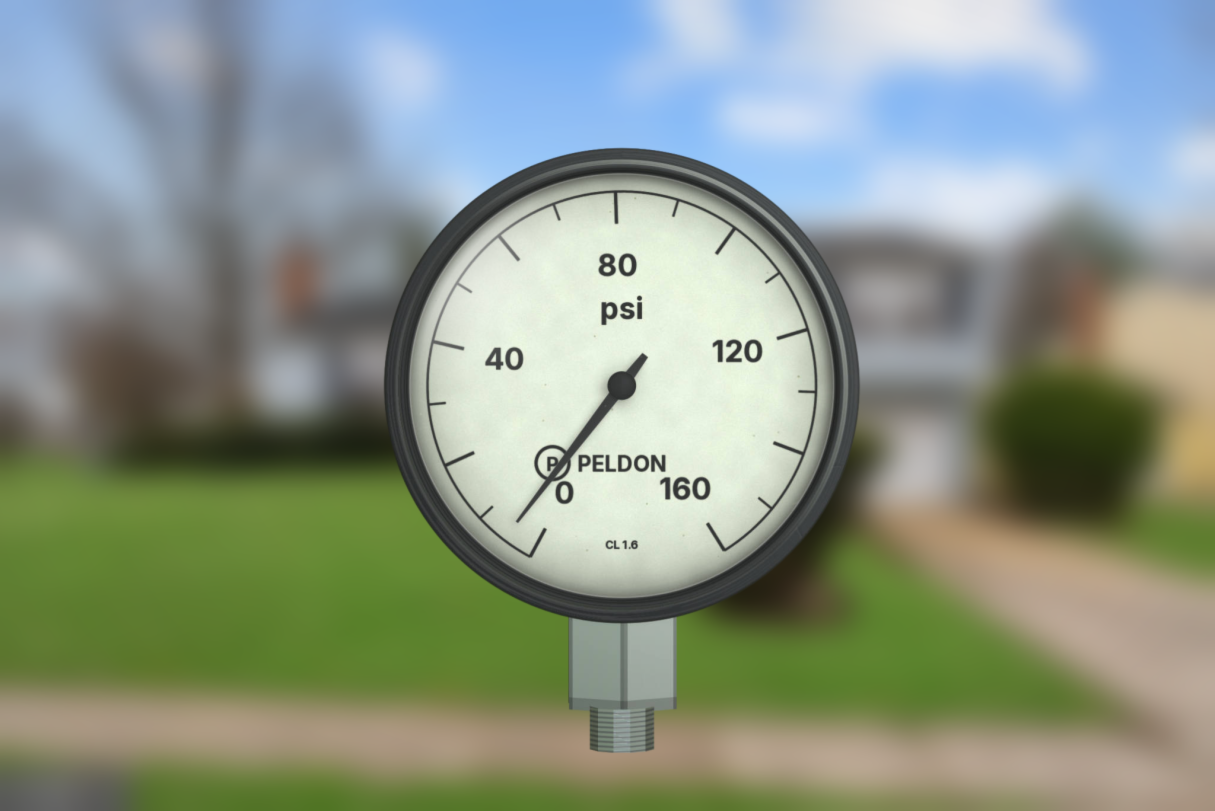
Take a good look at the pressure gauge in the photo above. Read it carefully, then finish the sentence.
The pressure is 5 psi
